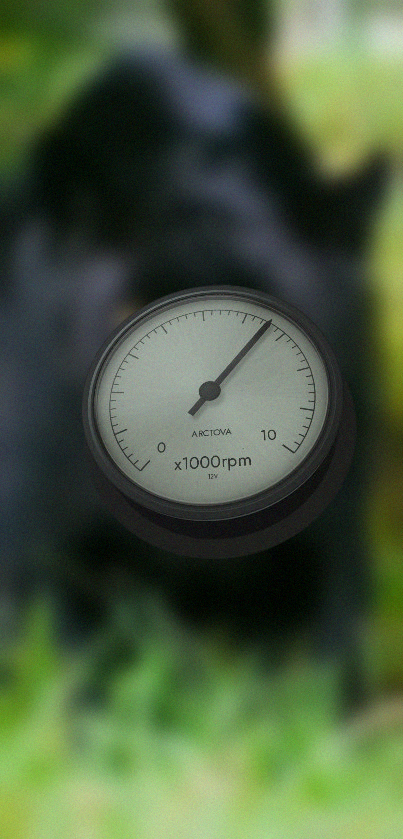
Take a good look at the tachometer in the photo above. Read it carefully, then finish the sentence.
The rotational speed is 6600 rpm
